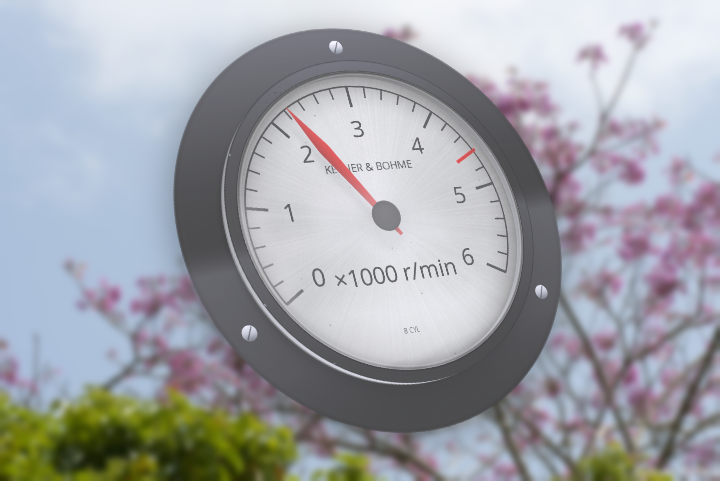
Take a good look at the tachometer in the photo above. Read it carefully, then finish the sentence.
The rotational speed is 2200 rpm
